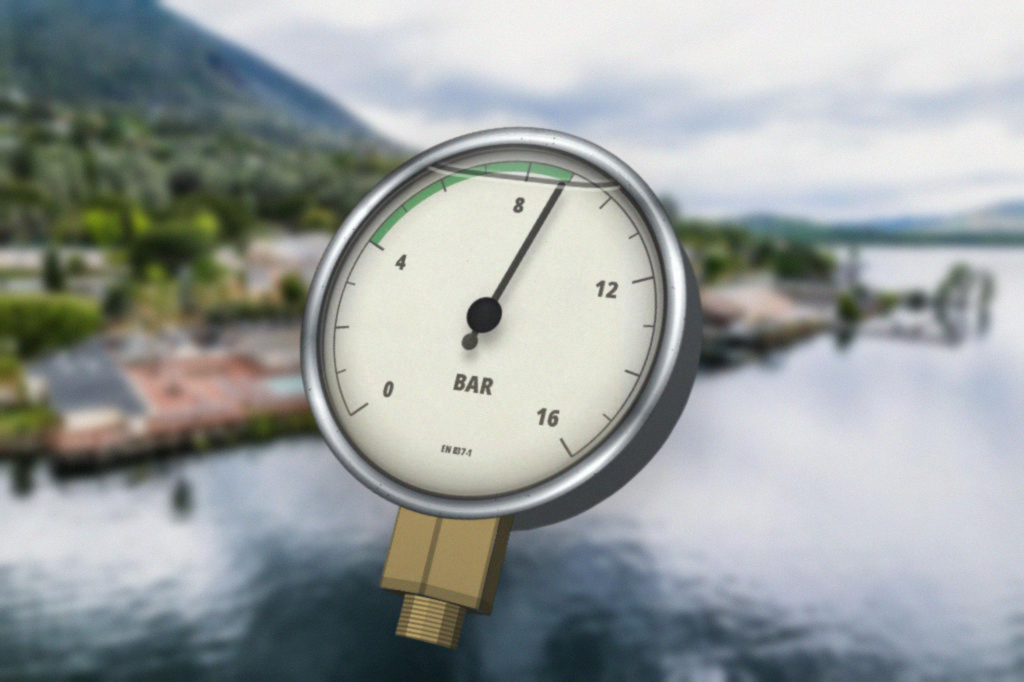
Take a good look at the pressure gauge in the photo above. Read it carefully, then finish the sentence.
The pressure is 9 bar
